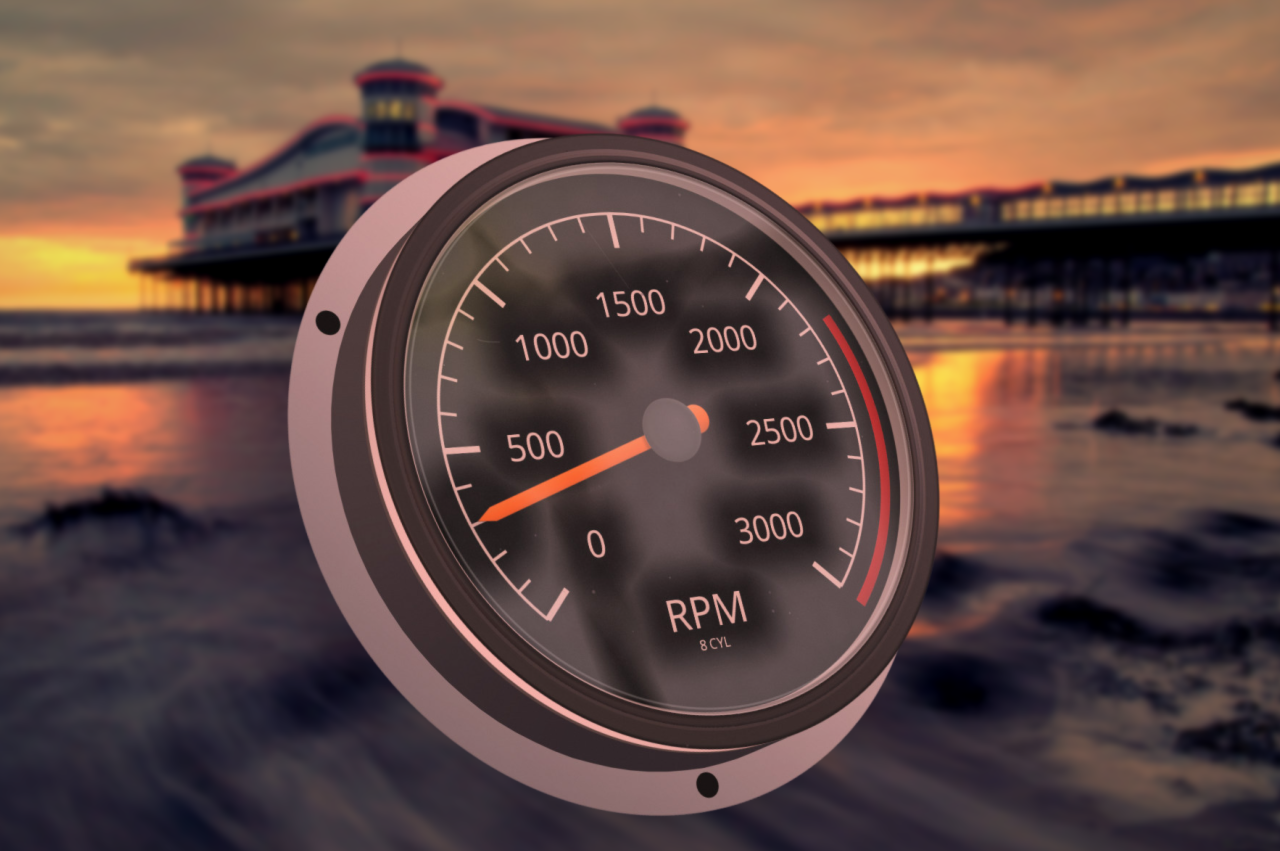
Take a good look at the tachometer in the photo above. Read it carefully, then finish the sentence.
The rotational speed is 300 rpm
